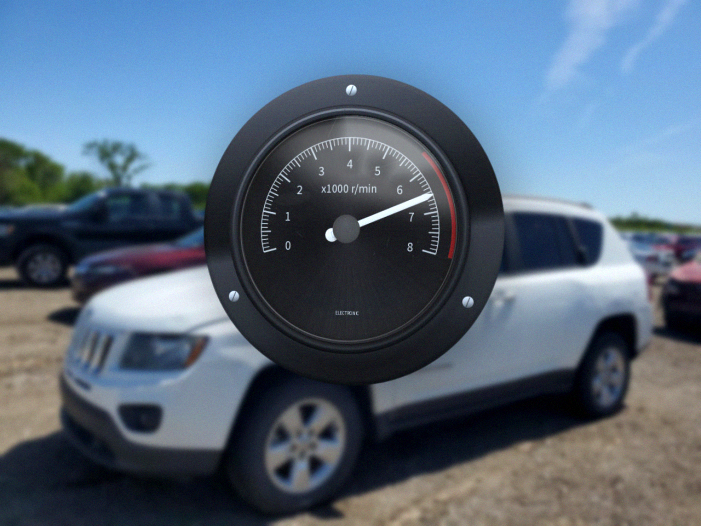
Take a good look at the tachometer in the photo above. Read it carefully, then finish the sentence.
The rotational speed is 6600 rpm
